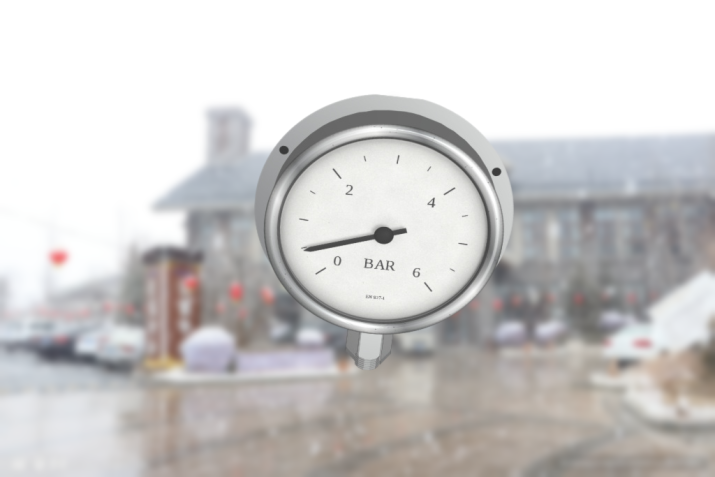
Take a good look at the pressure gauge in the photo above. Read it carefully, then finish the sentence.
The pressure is 0.5 bar
